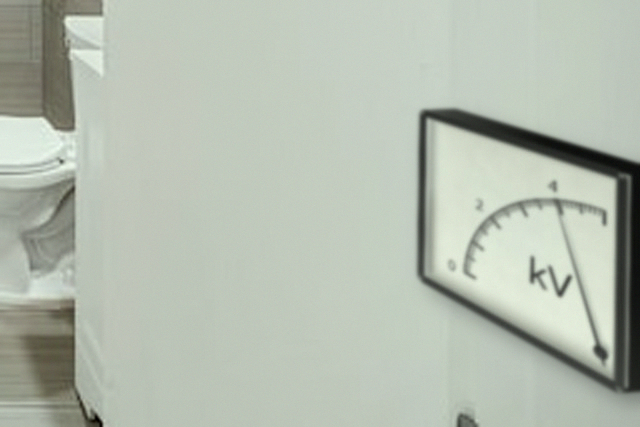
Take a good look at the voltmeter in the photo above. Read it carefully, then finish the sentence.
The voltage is 4 kV
